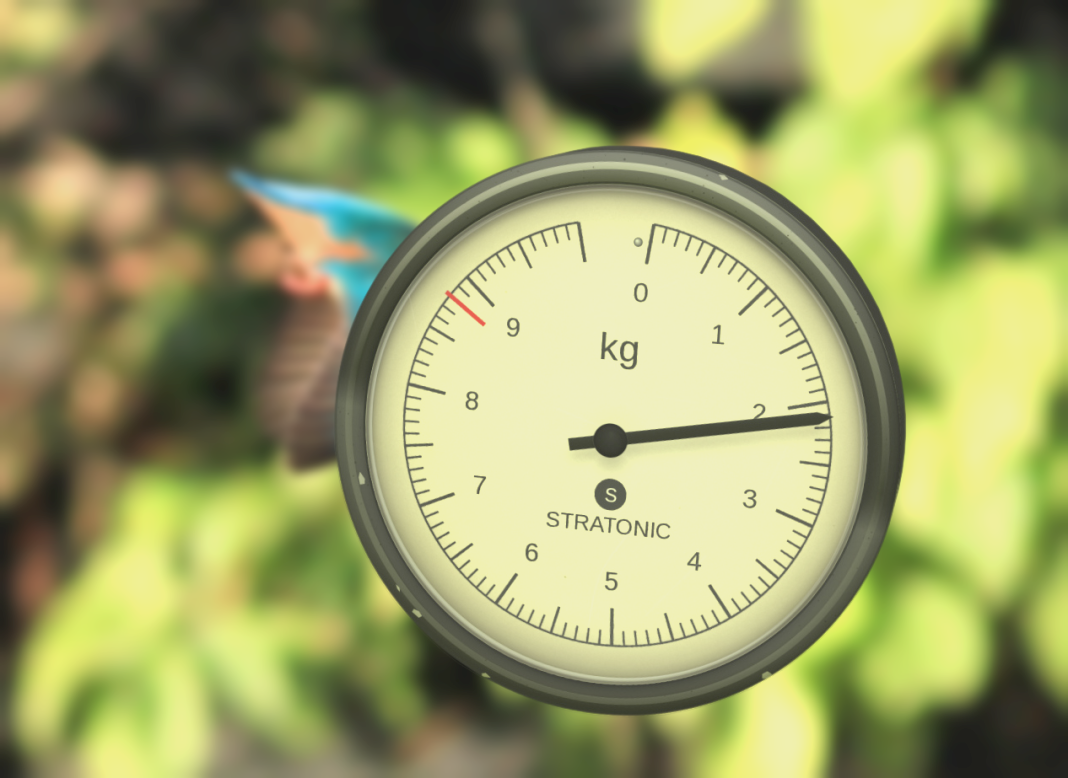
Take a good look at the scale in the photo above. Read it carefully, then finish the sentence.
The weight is 2.1 kg
